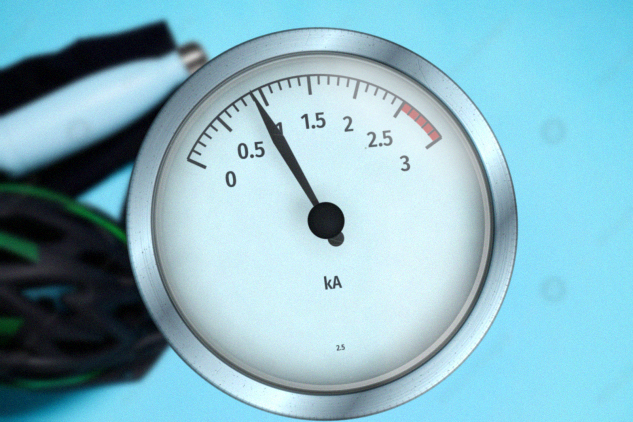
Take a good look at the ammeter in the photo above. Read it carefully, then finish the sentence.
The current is 0.9 kA
